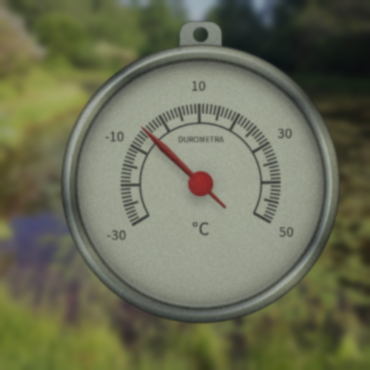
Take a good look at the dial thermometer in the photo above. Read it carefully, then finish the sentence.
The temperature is -5 °C
